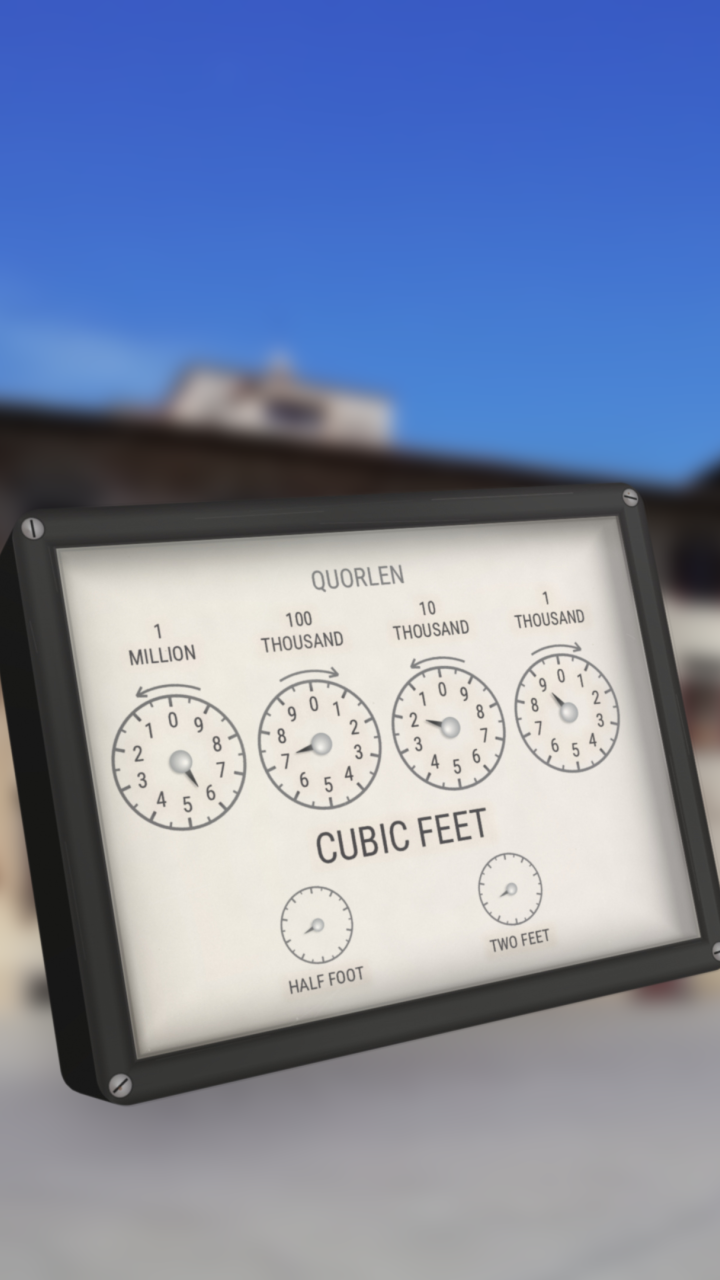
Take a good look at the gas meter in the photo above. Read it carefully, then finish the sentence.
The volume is 571900 ft³
